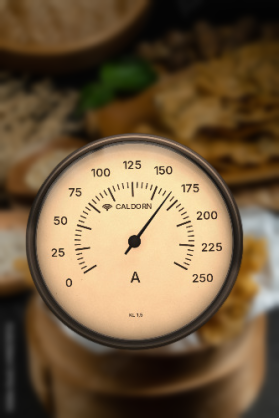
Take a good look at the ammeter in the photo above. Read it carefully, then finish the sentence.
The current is 165 A
